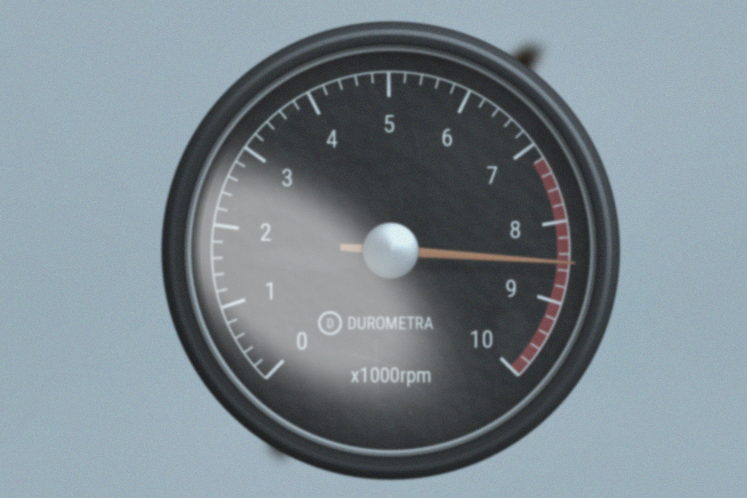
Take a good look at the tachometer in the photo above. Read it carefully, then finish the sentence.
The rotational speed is 8500 rpm
